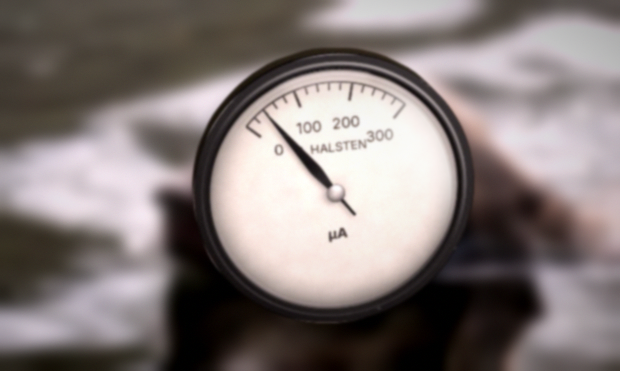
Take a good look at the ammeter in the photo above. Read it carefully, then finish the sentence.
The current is 40 µA
